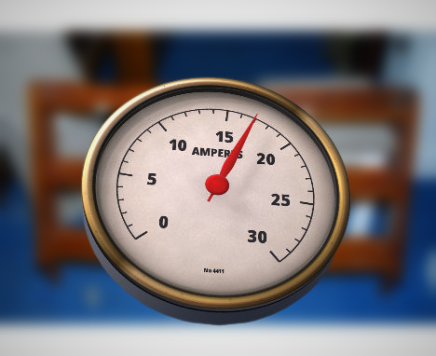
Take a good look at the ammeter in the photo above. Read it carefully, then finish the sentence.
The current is 17 A
